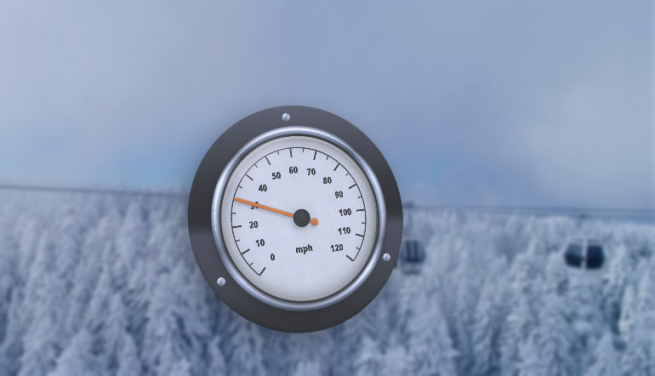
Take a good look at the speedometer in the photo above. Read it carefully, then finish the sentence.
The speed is 30 mph
